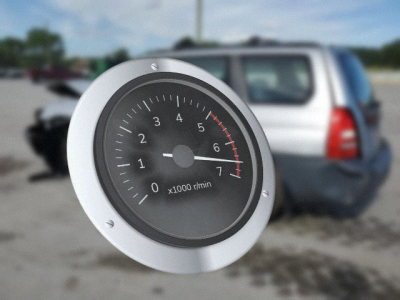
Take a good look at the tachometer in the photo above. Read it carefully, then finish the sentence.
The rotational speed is 6600 rpm
